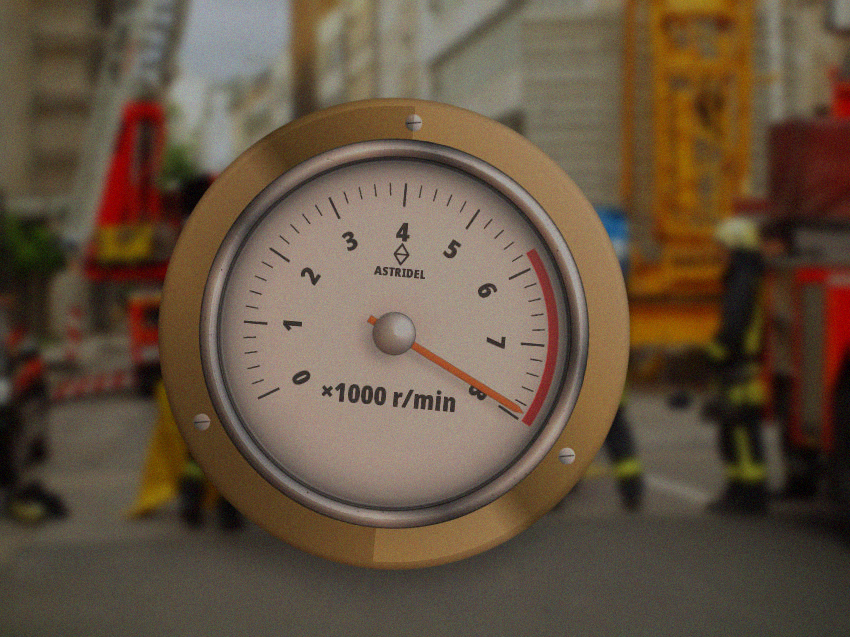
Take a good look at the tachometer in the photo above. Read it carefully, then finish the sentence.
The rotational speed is 7900 rpm
